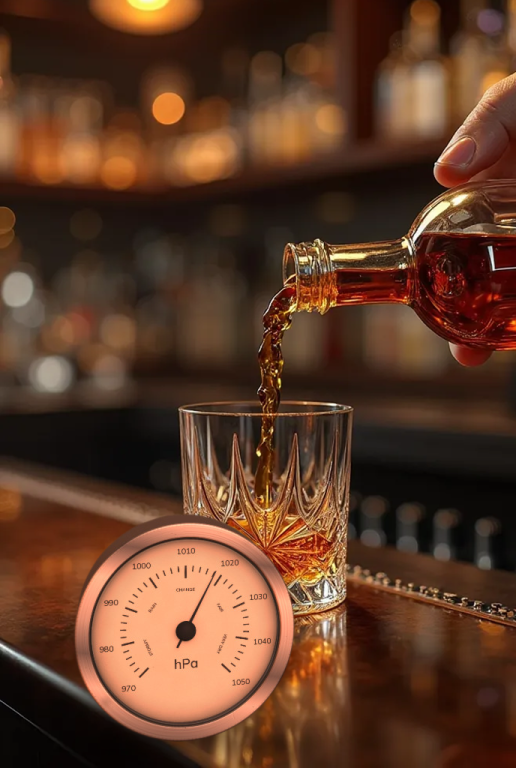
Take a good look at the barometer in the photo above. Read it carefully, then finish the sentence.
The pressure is 1018 hPa
